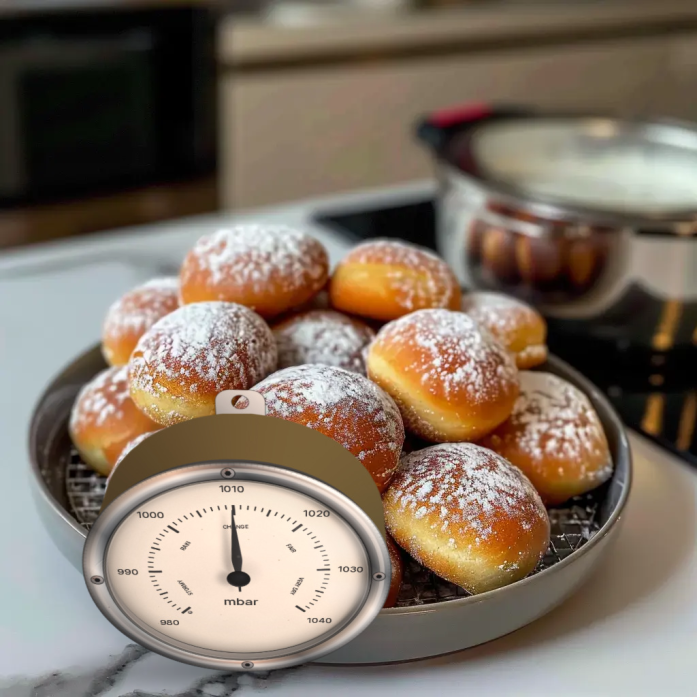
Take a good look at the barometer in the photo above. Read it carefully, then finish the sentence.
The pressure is 1010 mbar
